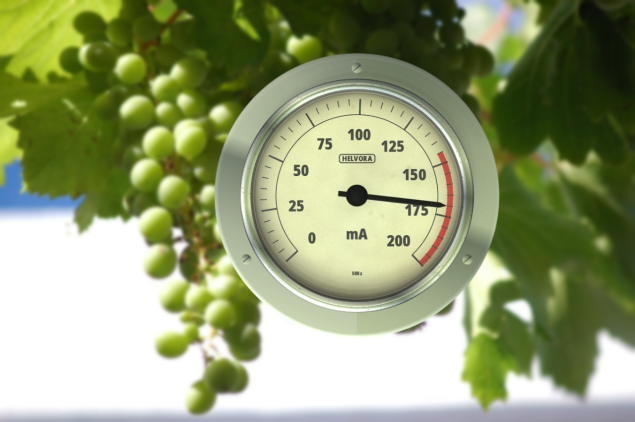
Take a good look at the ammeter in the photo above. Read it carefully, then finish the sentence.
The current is 170 mA
